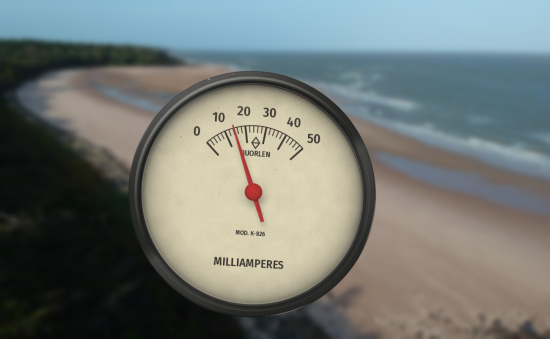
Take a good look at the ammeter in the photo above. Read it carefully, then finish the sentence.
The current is 14 mA
